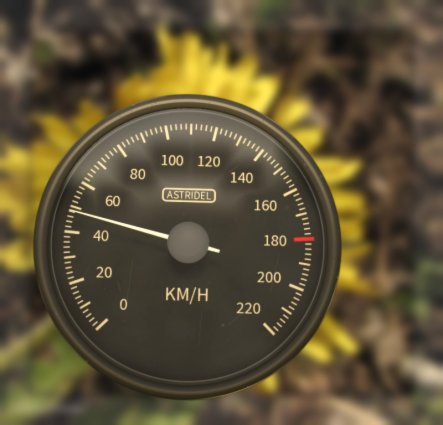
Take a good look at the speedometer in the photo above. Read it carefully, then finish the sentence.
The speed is 48 km/h
